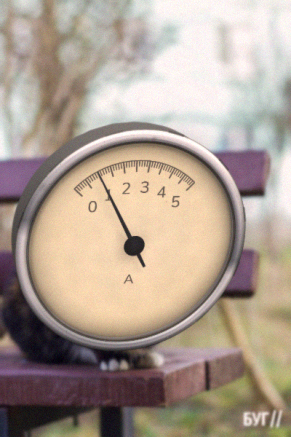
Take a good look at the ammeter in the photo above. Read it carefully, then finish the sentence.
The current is 1 A
